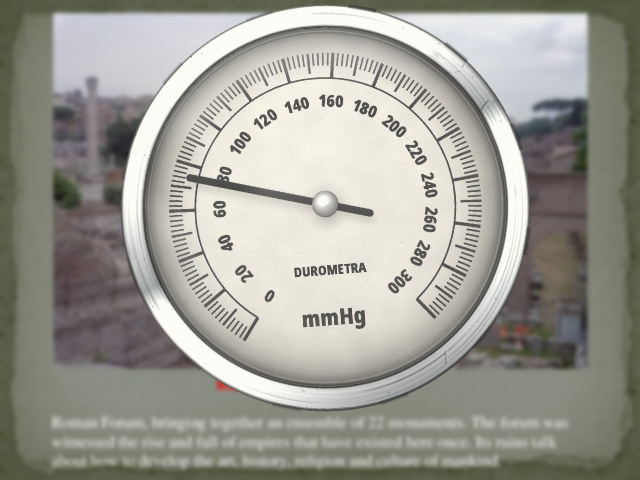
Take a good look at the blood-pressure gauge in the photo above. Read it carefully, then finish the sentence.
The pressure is 74 mmHg
